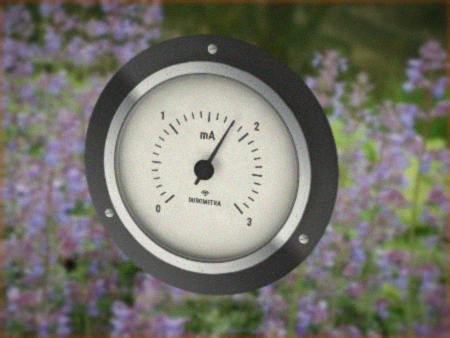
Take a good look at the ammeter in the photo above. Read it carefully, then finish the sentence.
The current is 1.8 mA
